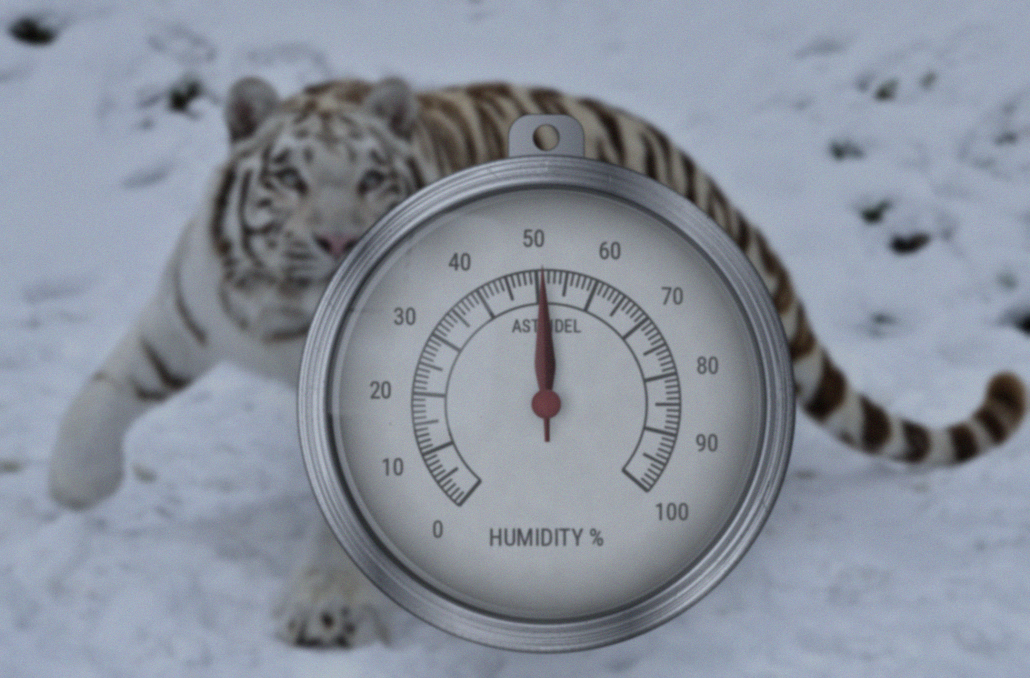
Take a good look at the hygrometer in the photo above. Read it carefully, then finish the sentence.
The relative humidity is 51 %
